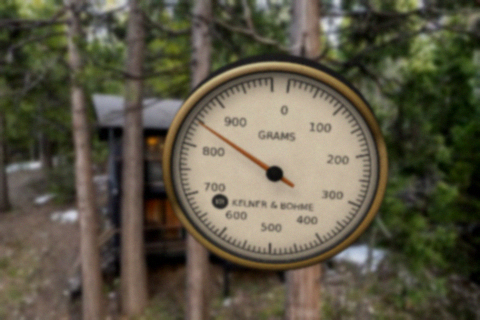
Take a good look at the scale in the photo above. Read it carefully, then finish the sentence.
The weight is 850 g
